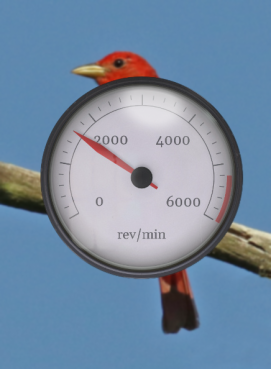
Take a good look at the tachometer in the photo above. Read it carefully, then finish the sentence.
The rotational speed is 1600 rpm
